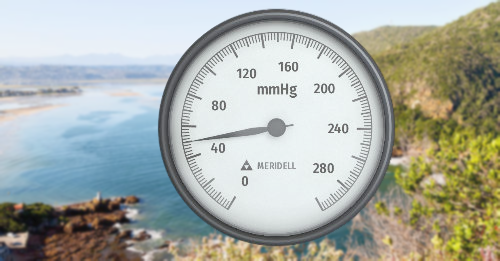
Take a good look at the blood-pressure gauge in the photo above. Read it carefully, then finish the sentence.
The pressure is 50 mmHg
